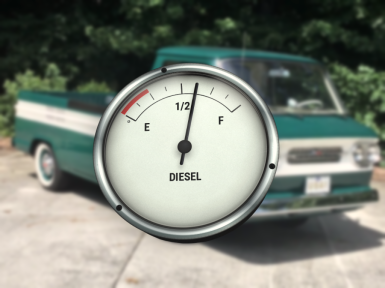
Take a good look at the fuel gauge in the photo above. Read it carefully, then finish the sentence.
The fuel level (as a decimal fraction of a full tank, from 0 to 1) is 0.625
